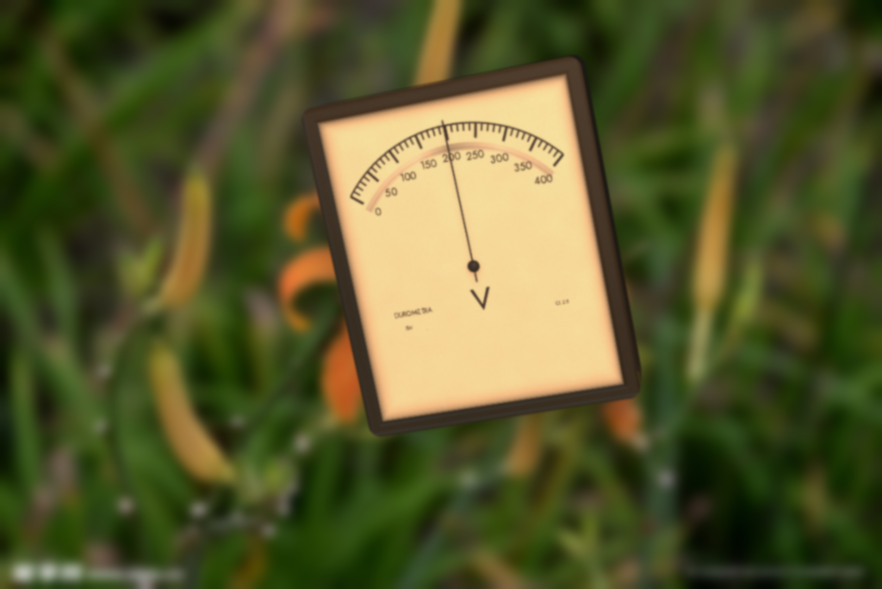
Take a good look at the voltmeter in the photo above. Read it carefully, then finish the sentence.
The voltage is 200 V
